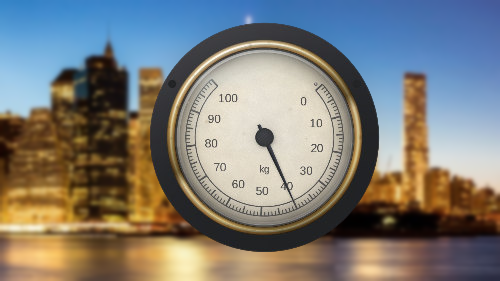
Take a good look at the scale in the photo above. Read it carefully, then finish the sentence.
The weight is 40 kg
